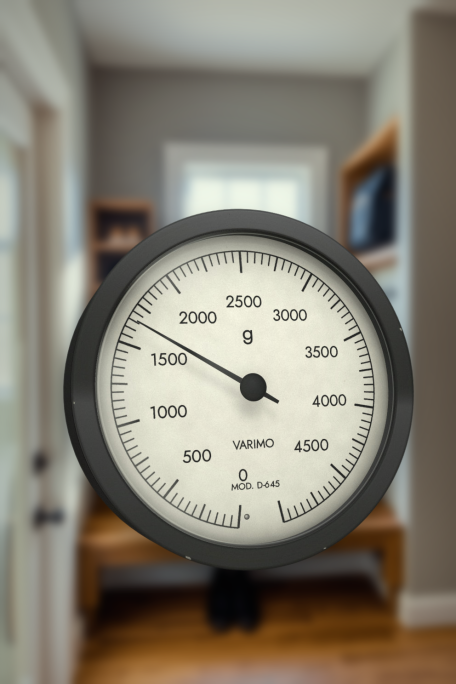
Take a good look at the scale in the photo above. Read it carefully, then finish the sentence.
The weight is 1650 g
